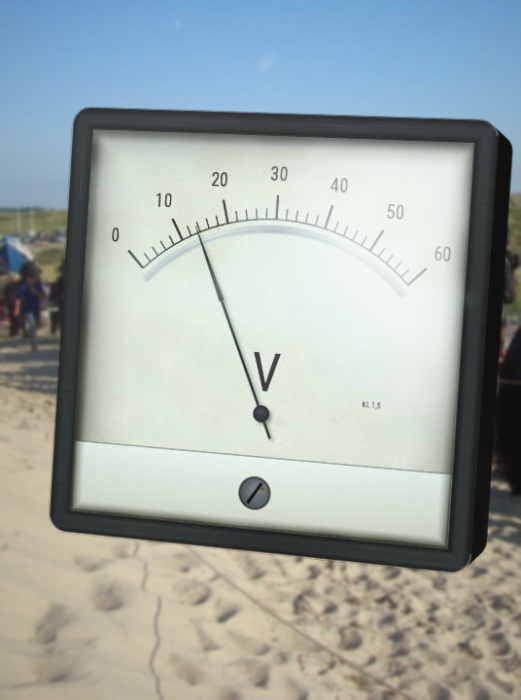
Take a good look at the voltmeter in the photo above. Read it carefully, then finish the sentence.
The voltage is 14 V
